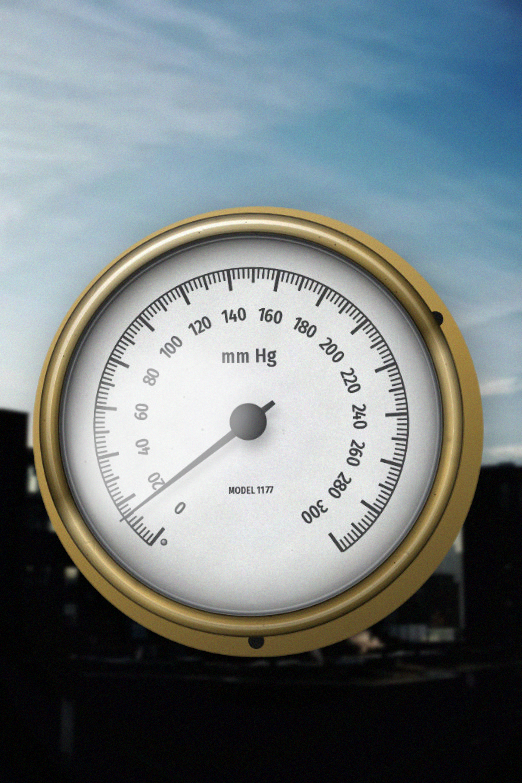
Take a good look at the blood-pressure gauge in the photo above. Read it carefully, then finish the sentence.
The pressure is 14 mmHg
